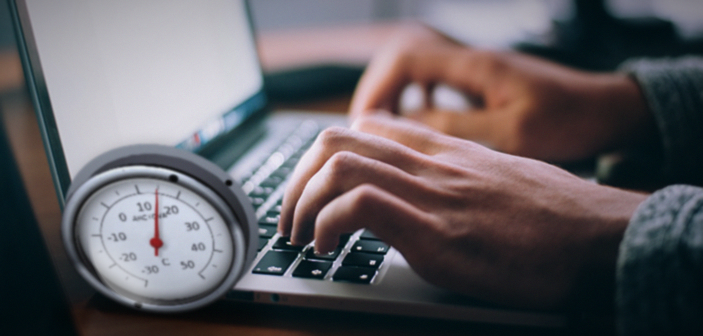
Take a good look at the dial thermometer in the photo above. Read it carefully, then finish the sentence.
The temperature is 15 °C
